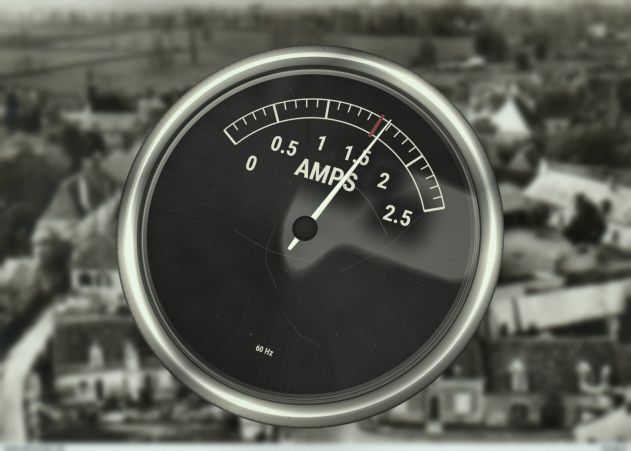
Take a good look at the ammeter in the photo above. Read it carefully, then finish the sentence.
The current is 1.6 A
